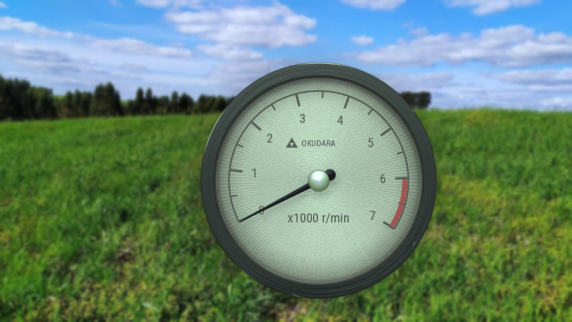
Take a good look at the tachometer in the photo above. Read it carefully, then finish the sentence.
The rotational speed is 0 rpm
